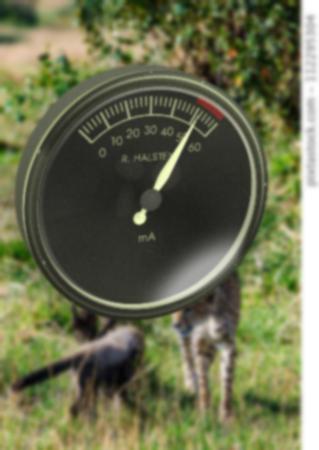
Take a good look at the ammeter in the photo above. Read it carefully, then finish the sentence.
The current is 50 mA
